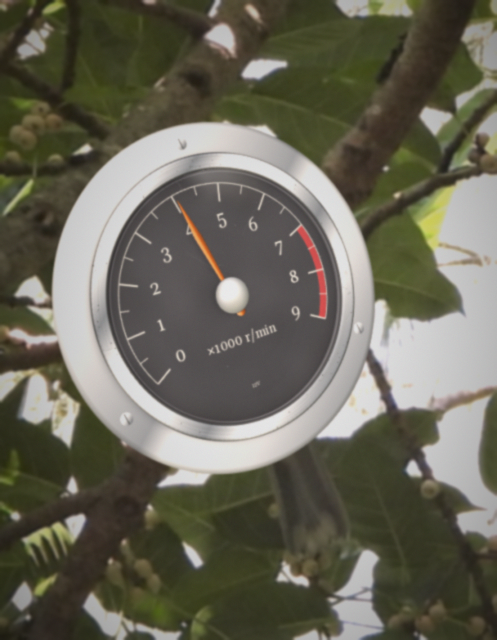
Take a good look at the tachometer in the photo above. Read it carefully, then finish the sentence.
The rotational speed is 4000 rpm
